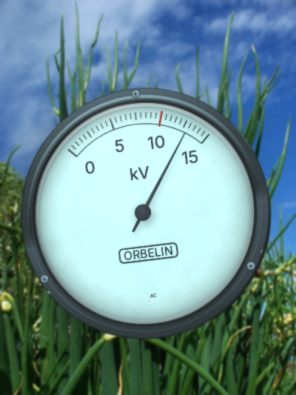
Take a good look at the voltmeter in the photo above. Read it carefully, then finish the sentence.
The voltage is 13 kV
